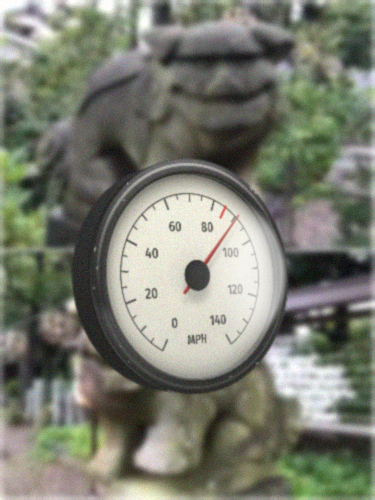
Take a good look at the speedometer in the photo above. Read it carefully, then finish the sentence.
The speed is 90 mph
